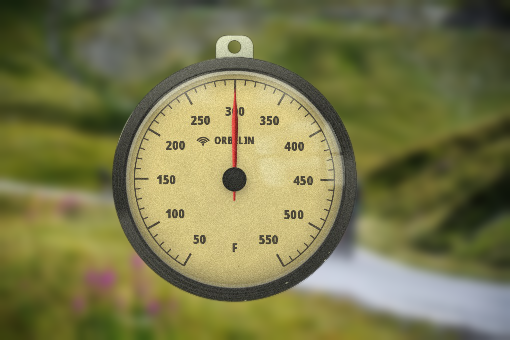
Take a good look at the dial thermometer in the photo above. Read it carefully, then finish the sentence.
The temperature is 300 °F
